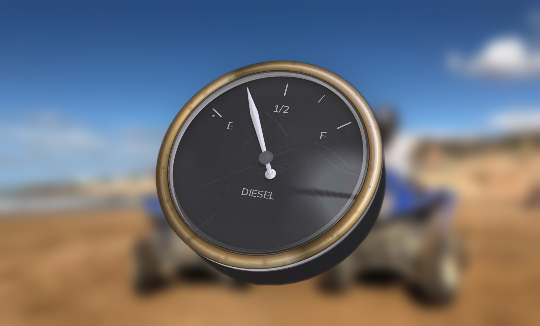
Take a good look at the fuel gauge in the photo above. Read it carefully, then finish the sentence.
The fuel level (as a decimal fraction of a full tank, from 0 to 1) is 0.25
